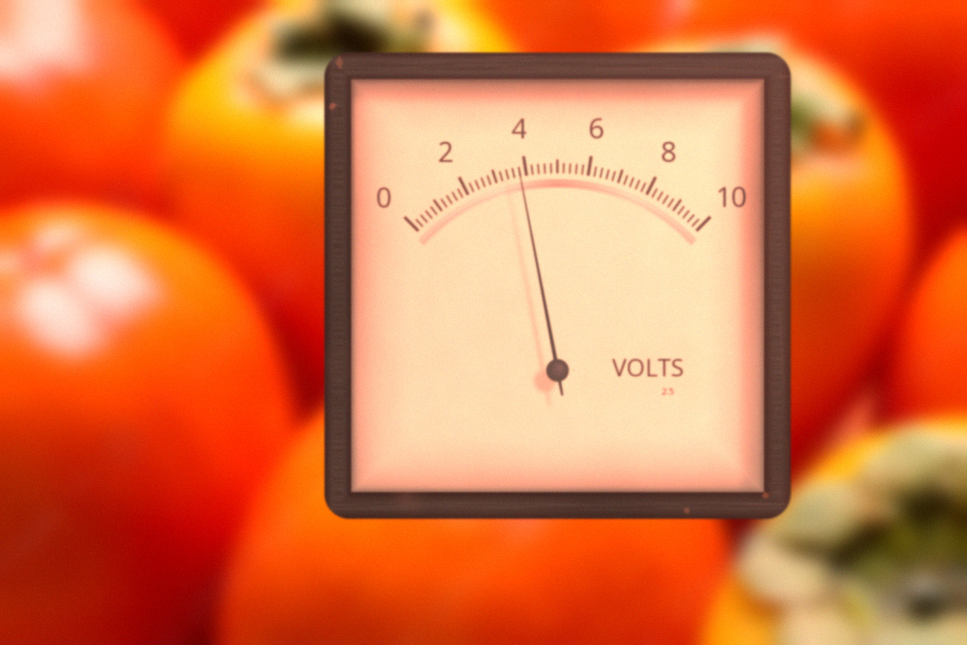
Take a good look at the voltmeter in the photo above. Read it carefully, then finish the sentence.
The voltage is 3.8 V
